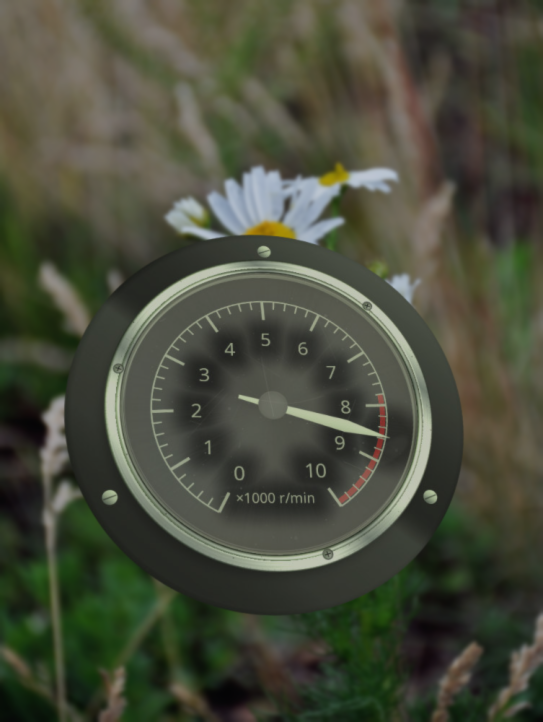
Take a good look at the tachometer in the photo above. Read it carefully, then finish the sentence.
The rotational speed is 8600 rpm
